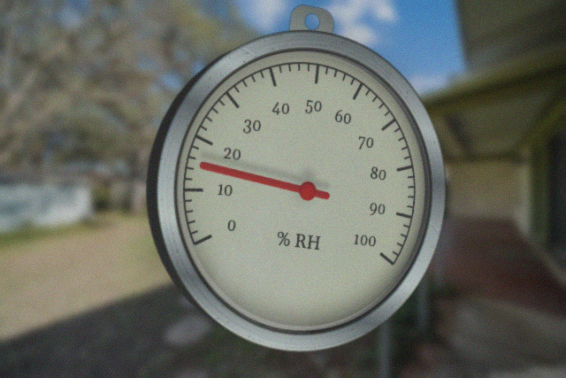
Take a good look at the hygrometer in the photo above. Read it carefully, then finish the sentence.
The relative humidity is 15 %
